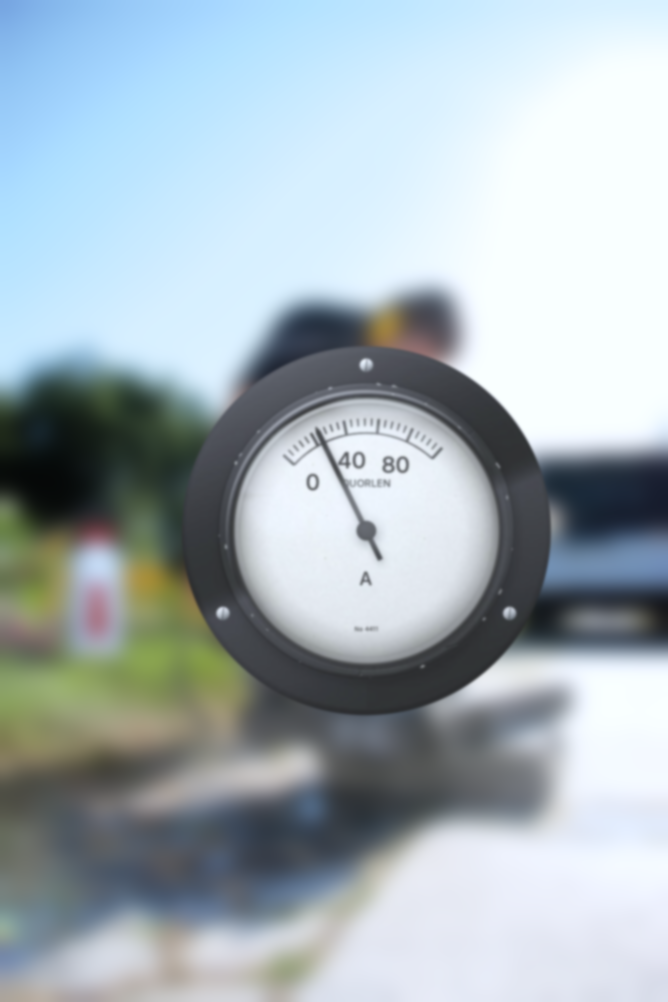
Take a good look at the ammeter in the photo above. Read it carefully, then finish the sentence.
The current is 24 A
